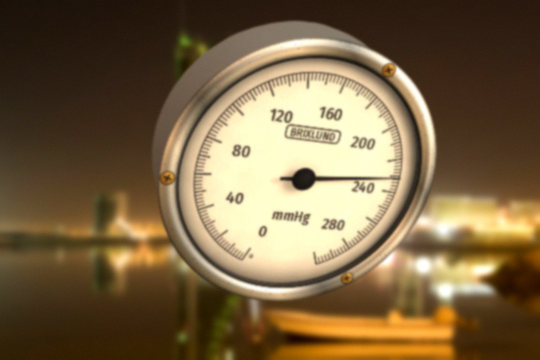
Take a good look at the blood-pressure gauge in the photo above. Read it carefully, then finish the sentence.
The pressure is 230 mmHg
